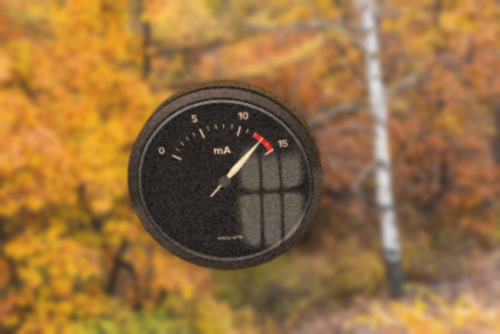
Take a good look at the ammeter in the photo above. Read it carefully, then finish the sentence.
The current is 13 mA
